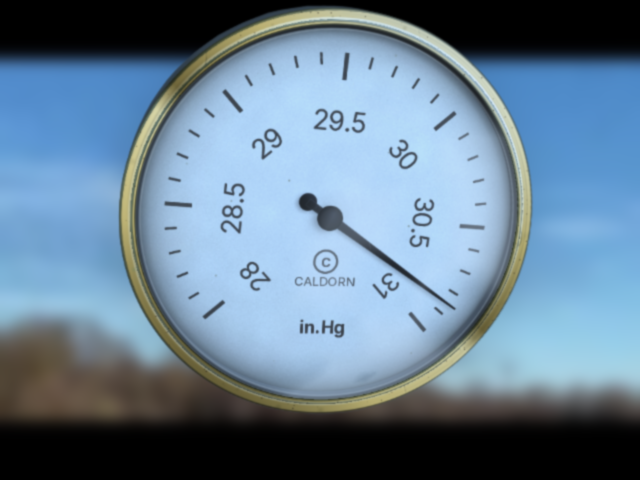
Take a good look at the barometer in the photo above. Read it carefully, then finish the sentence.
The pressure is 30.85 inHg
